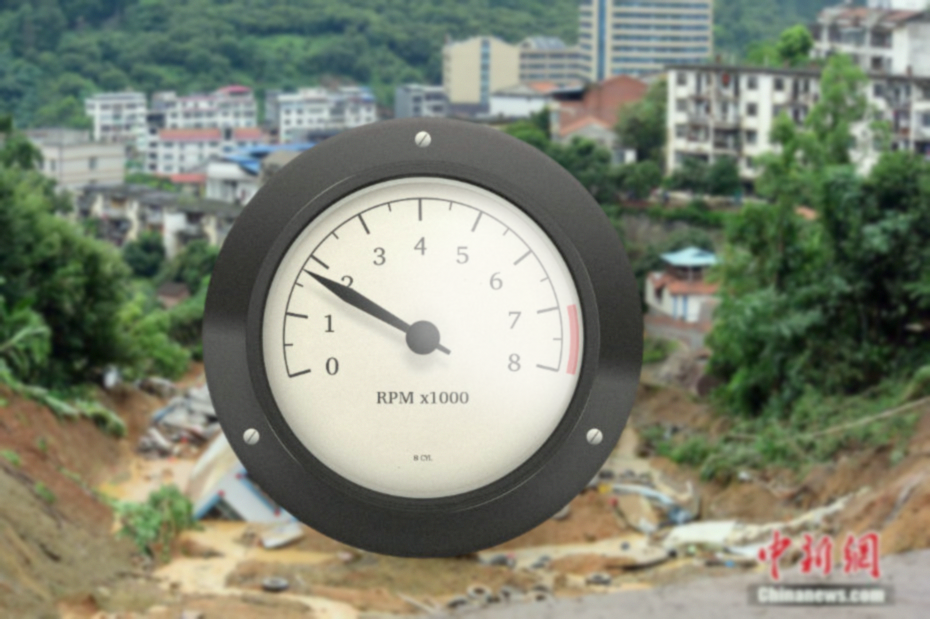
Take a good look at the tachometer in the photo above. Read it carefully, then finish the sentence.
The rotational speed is 1750 rpm
